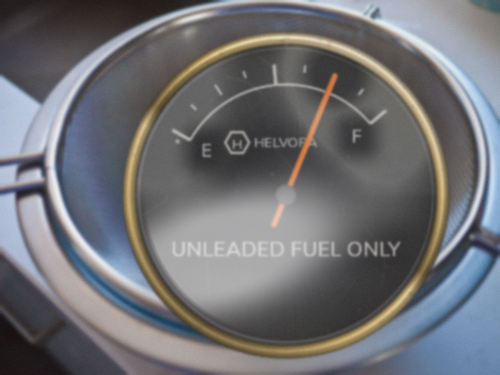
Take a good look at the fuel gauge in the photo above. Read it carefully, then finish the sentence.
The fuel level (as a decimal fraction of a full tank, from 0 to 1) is 0.75
